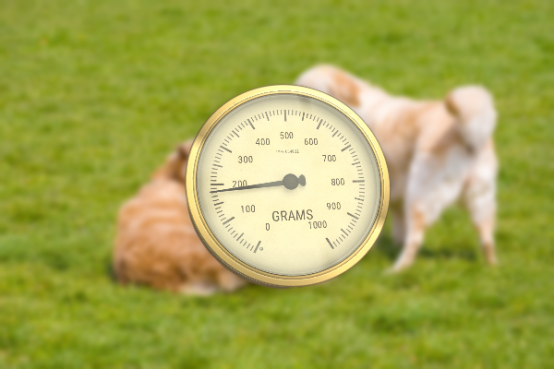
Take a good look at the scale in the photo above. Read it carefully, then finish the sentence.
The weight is 180 g
